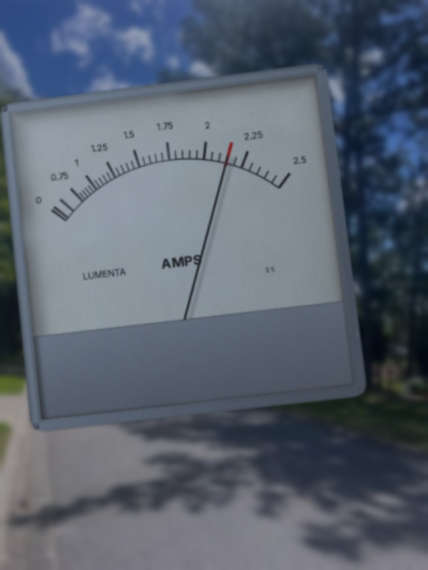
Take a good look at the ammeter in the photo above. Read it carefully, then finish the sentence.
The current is 2.15 A
